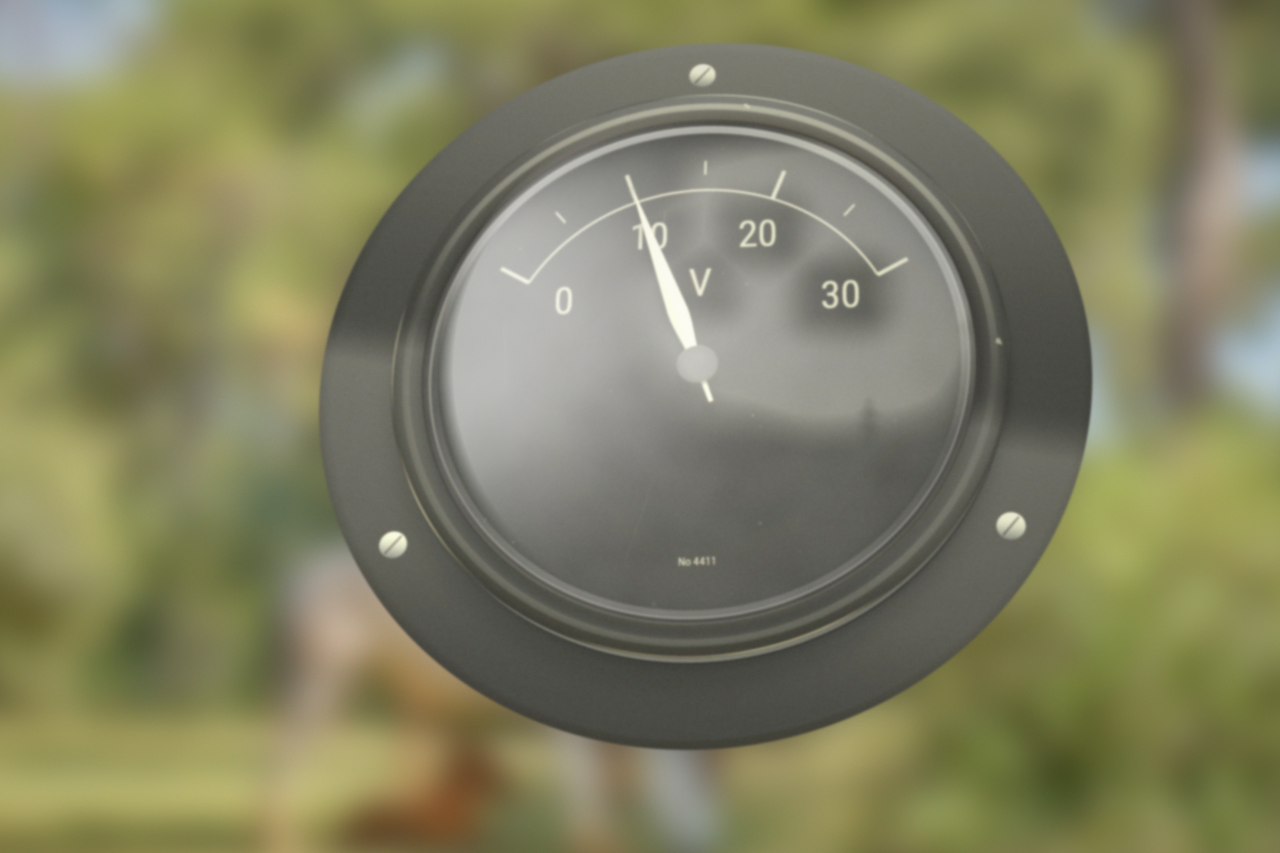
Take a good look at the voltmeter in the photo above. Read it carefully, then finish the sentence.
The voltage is 10 V
